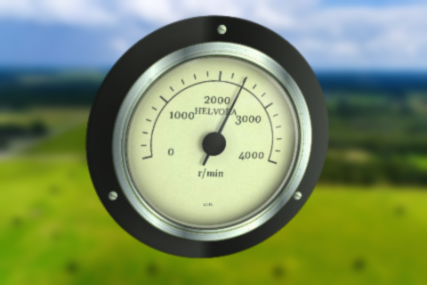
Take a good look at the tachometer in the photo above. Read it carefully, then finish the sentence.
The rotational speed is 2400 rpm
